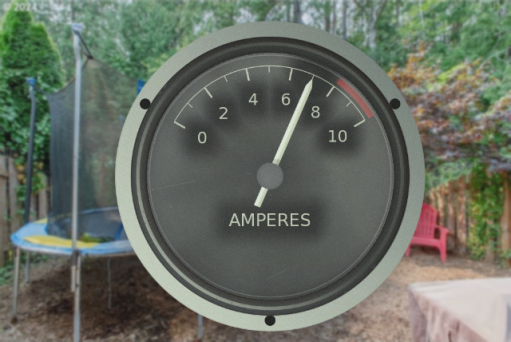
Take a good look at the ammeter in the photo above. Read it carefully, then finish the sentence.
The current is 7 A
